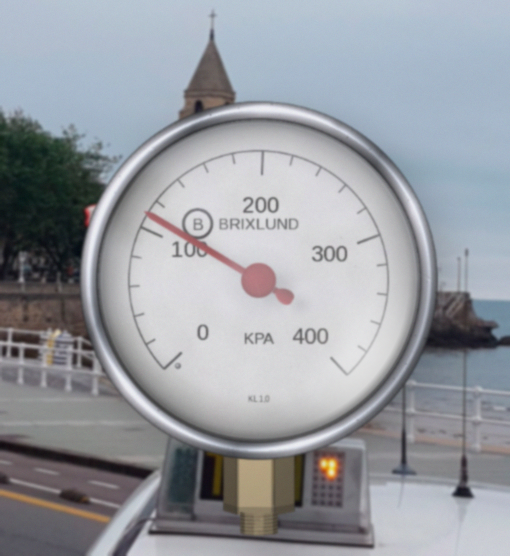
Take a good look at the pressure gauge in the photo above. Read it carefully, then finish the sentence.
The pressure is 110 kPa
